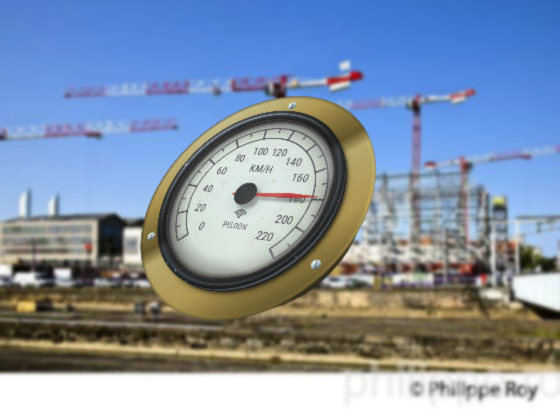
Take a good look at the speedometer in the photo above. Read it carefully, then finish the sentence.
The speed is 180 km/h
